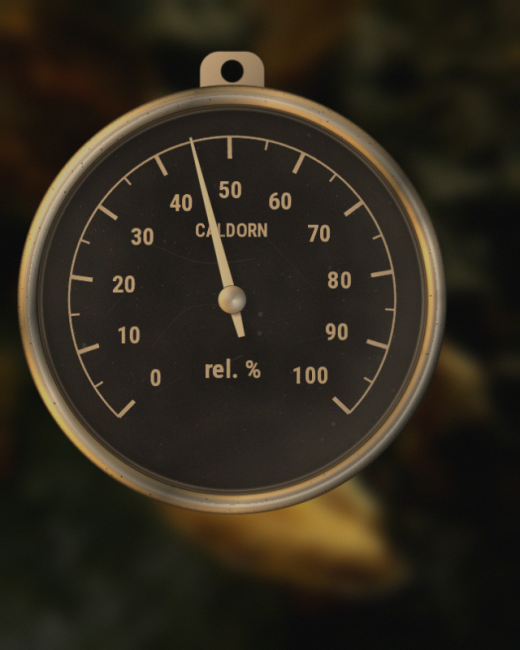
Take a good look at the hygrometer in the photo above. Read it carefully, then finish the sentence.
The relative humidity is 45 %
